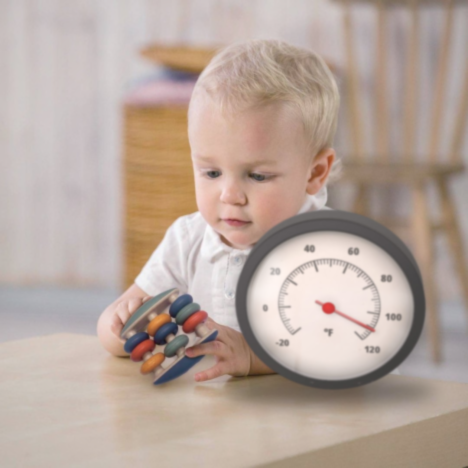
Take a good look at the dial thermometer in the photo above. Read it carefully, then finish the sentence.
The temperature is 110 °F
